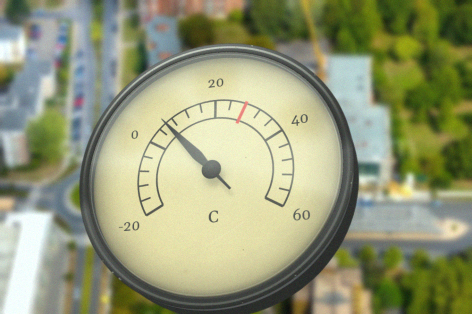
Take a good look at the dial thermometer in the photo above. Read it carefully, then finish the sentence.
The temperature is 6 °C
